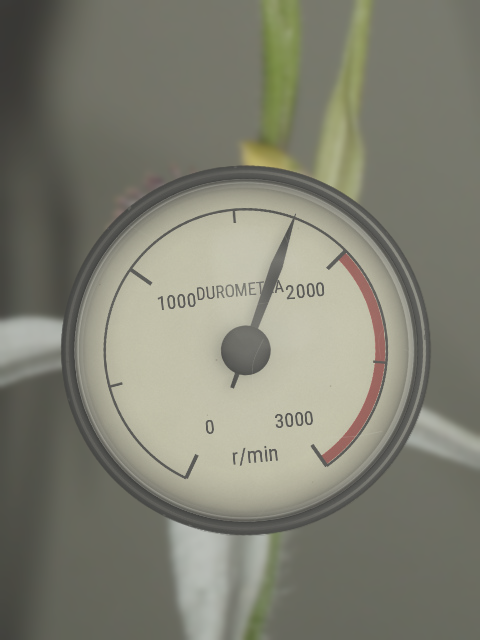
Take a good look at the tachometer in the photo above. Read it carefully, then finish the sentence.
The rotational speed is 1750 rpm
